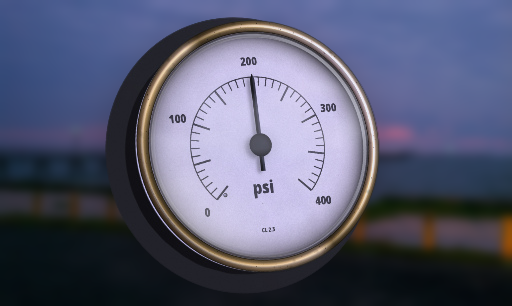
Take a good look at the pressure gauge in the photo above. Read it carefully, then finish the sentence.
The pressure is 200 psi
